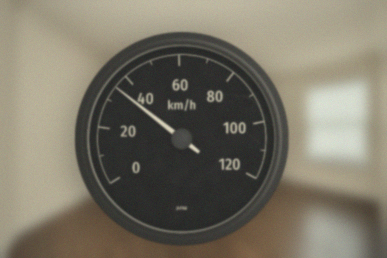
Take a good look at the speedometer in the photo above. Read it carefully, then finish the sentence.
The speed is 35 km/h
